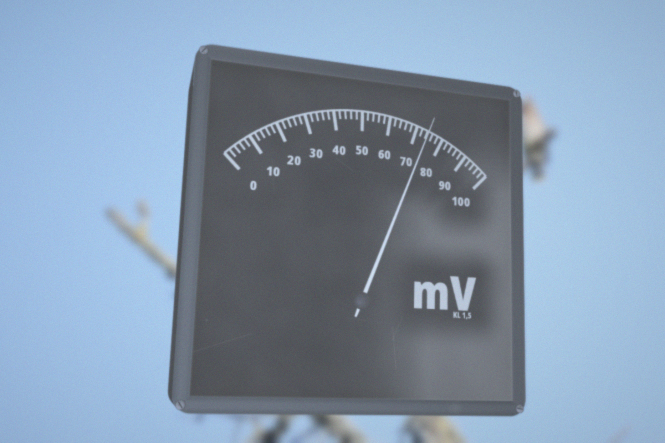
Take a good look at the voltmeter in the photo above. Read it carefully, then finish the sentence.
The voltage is 74 mV
